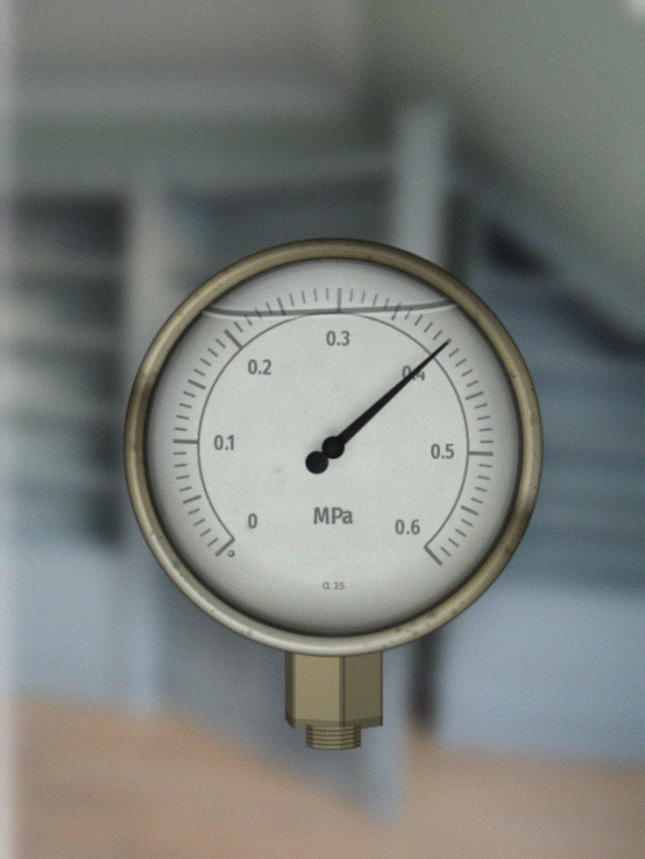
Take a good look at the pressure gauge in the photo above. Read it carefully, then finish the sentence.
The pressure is 0.4 MPa
